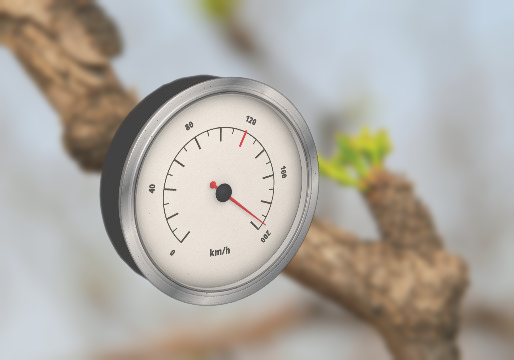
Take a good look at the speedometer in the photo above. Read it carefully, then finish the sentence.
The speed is 195 km/h
